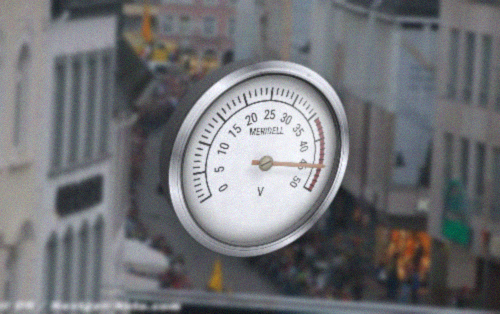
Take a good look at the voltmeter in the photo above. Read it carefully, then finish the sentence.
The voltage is 45 V
